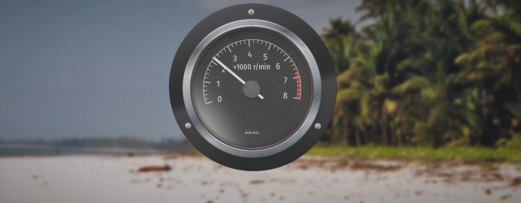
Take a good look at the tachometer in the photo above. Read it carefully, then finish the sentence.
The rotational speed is 2200 rpm
